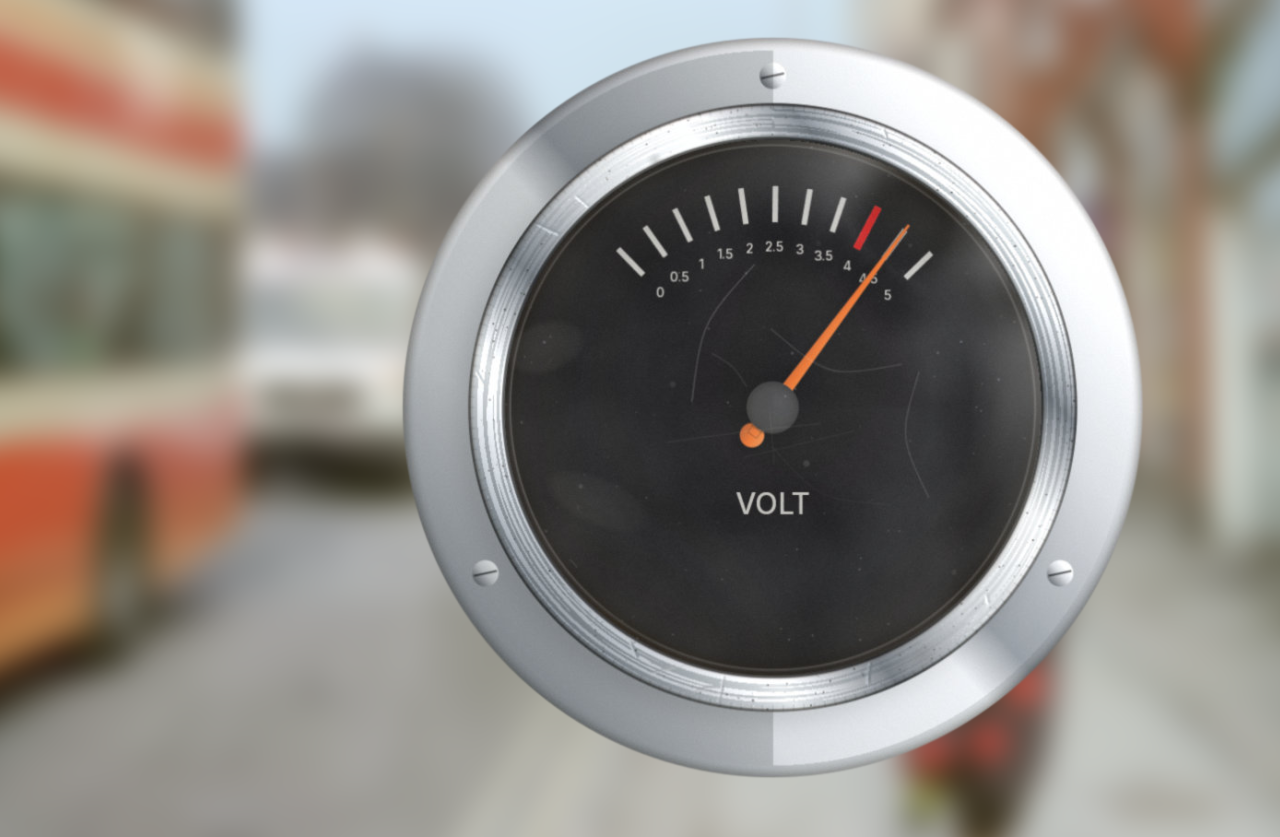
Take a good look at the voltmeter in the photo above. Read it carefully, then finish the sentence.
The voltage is 4.5 V
